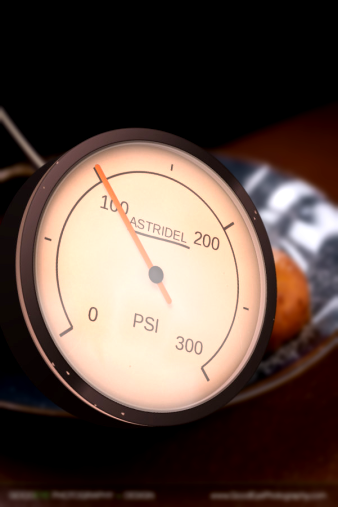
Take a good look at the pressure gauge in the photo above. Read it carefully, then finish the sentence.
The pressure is 100 psi
